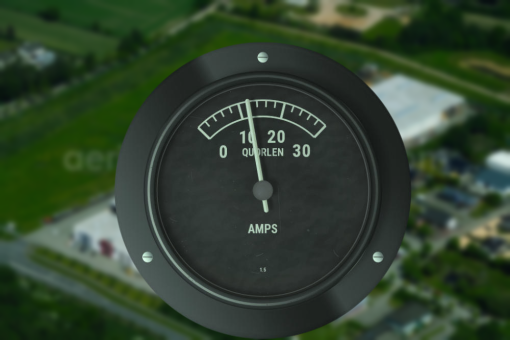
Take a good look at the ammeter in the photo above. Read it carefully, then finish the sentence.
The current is 12 A
